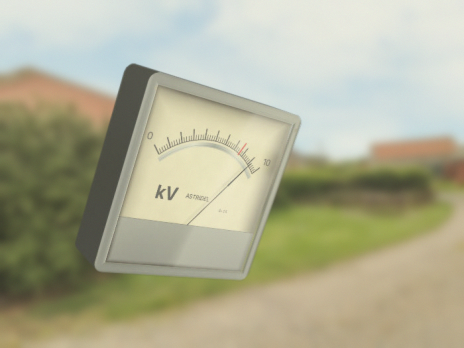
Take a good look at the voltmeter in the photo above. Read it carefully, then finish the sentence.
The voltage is 9 kV
